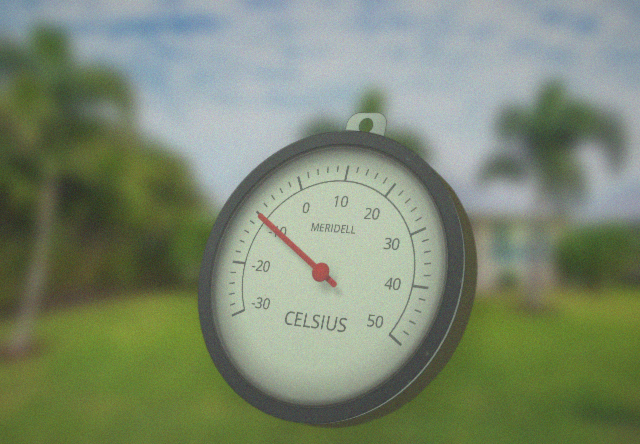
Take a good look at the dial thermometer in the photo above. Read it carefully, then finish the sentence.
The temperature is -10 °C
